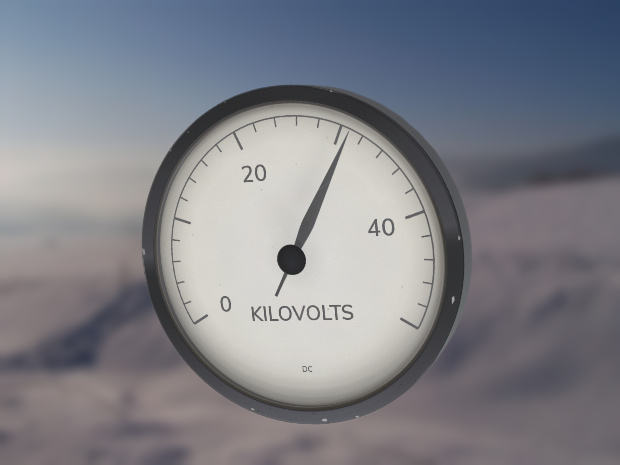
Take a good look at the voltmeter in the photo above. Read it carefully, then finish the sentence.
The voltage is 31 kV
